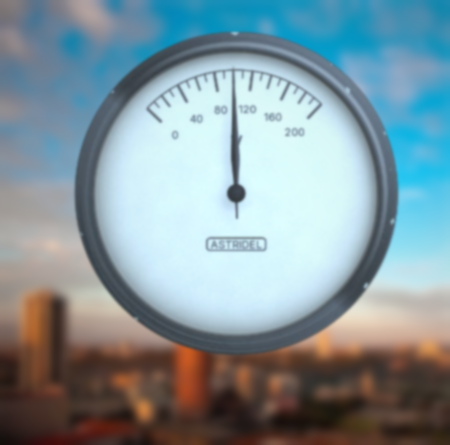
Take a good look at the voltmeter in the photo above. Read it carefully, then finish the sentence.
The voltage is 100 V
